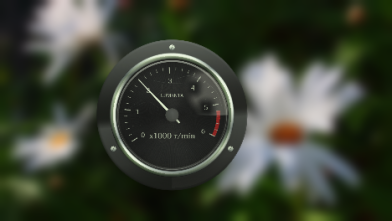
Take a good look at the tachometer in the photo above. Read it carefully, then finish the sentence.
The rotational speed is 2000 rpm
